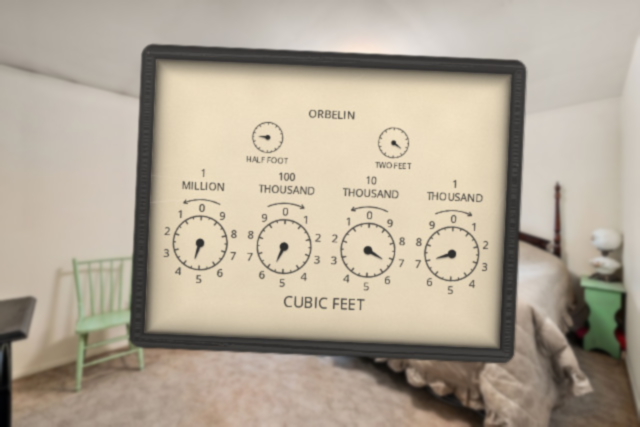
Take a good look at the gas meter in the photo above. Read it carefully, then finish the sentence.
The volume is 456700 ft³
